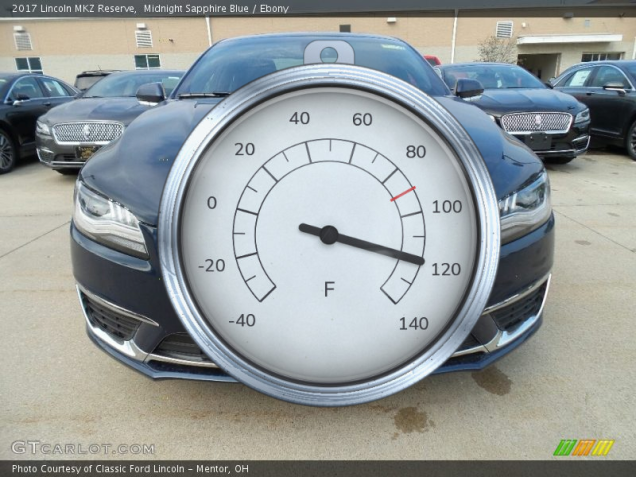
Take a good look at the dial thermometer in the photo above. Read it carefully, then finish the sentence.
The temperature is 120 °F
